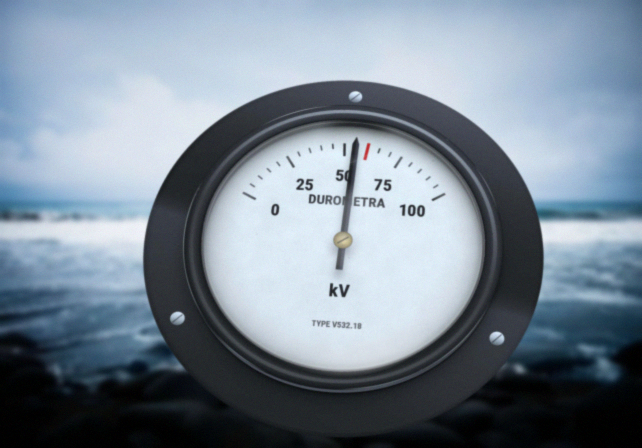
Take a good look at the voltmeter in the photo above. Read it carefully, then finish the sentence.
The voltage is 55 kV
